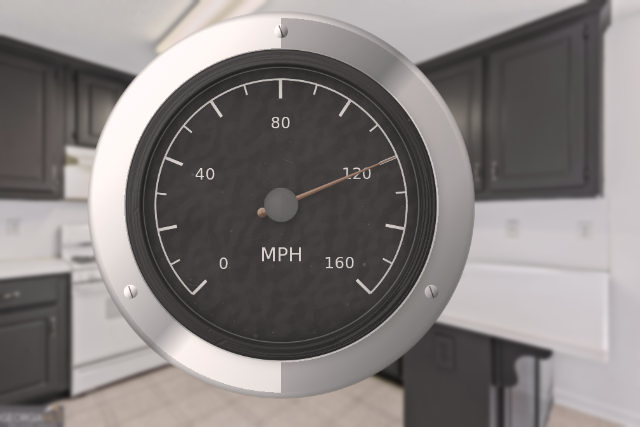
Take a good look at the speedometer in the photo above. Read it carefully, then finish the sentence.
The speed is 120 mph
